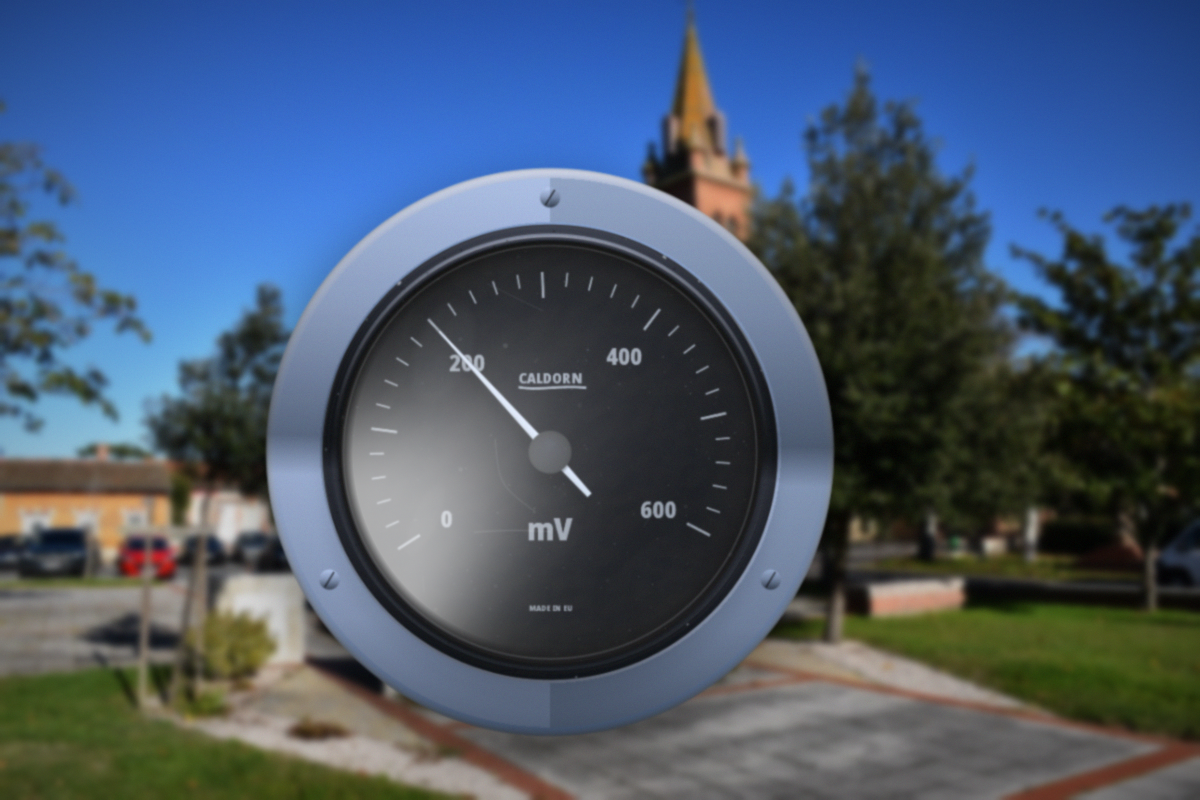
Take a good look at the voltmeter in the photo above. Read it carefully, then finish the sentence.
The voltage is 200 mV
